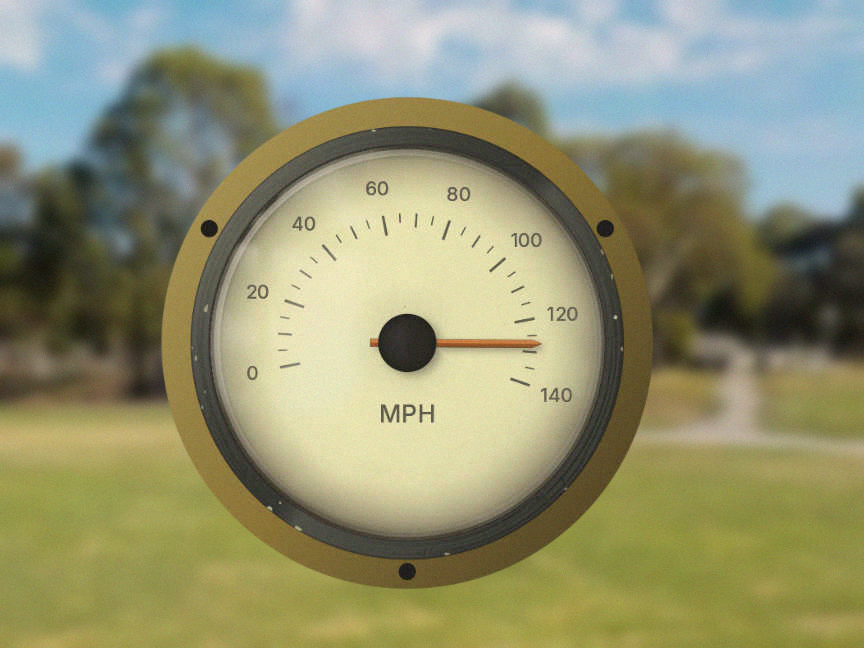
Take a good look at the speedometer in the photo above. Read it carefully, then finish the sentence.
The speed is 127.5 mph
